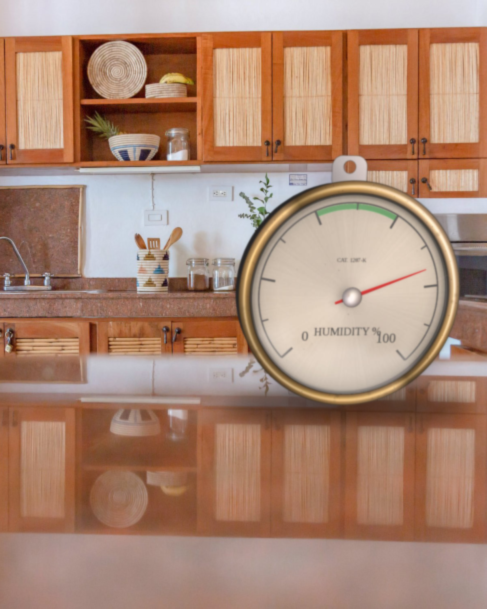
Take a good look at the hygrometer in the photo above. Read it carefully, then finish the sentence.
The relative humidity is 75 %
